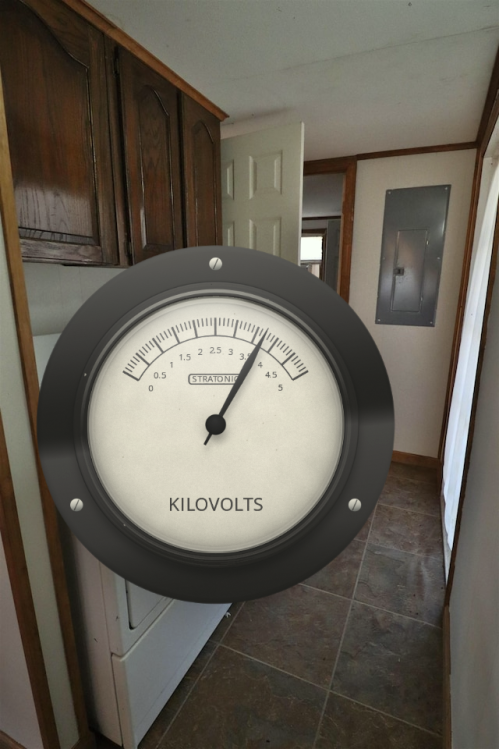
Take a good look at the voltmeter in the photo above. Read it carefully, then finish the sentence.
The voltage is 3.7 kV
